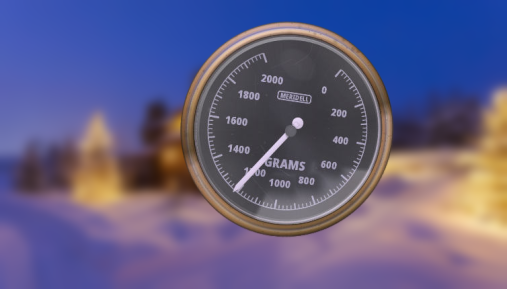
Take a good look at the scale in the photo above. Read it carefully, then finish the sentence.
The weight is 1220 g
